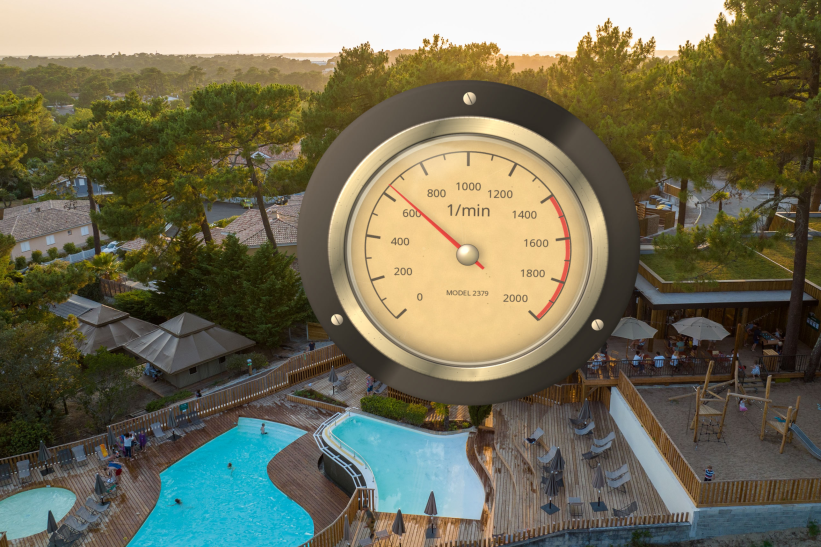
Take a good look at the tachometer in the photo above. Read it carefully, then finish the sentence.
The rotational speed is 650 rpm
